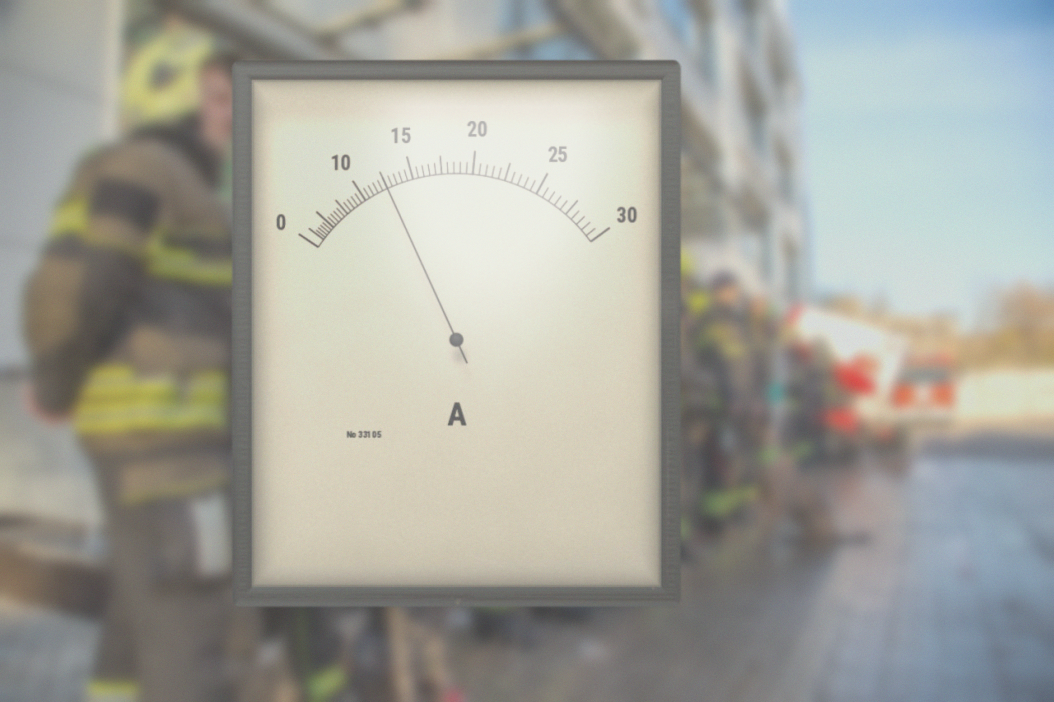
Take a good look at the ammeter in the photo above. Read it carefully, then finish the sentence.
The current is 12.5 A
